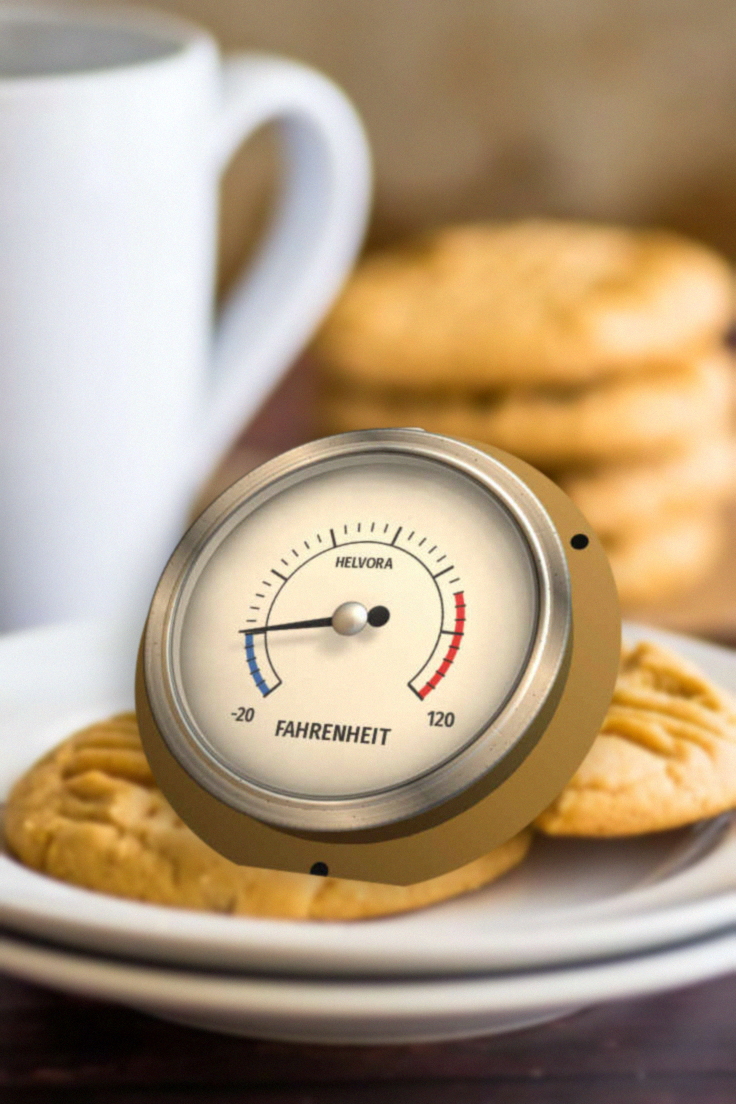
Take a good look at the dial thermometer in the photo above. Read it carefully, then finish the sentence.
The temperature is 0 °F
